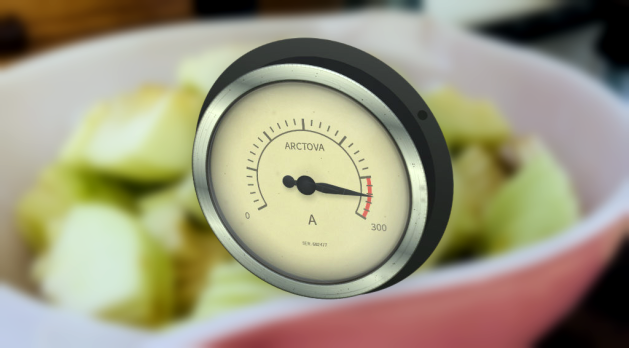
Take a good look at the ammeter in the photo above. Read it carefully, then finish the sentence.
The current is 270 A
